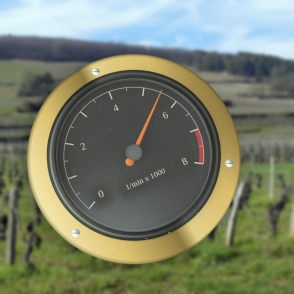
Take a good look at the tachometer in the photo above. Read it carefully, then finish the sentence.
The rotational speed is 5500 rpm
